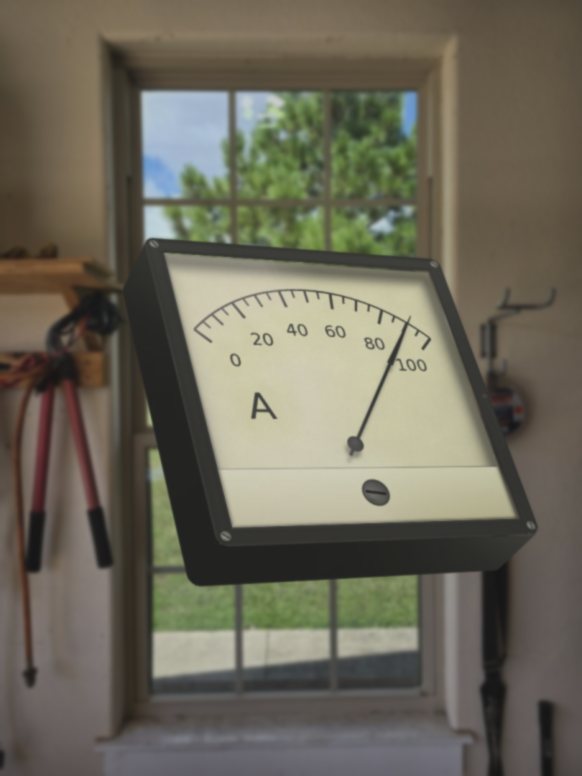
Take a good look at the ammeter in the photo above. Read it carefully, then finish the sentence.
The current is 90 A
